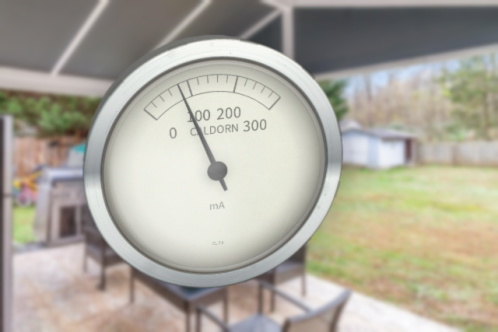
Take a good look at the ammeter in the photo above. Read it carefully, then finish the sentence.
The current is 80 mA
